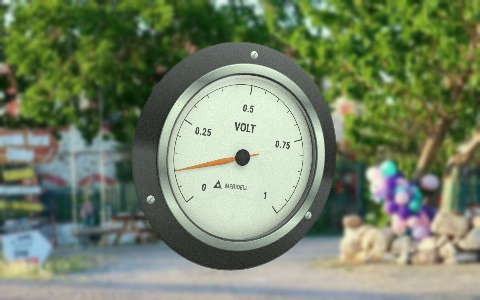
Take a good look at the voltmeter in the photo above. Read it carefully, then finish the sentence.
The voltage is 0.1 V
